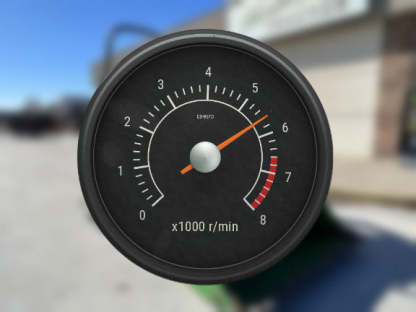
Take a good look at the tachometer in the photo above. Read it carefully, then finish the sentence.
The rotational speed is 5600 rpm
